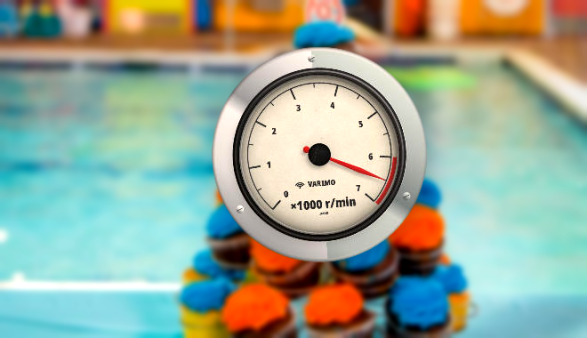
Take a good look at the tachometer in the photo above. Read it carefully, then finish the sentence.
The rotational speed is 6500 rpm
